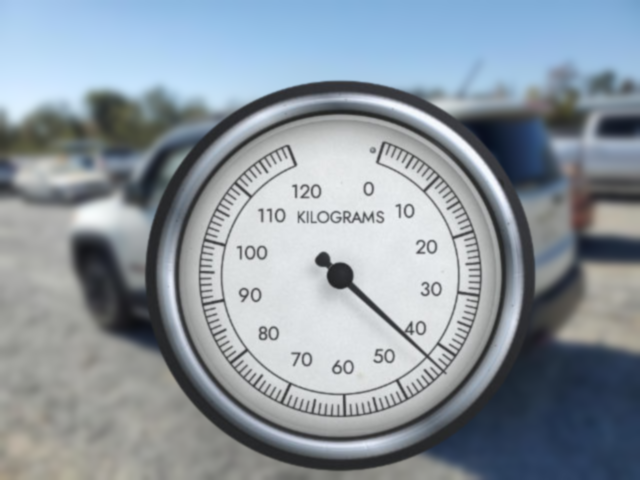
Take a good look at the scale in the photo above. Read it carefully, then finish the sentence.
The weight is 43 kg
